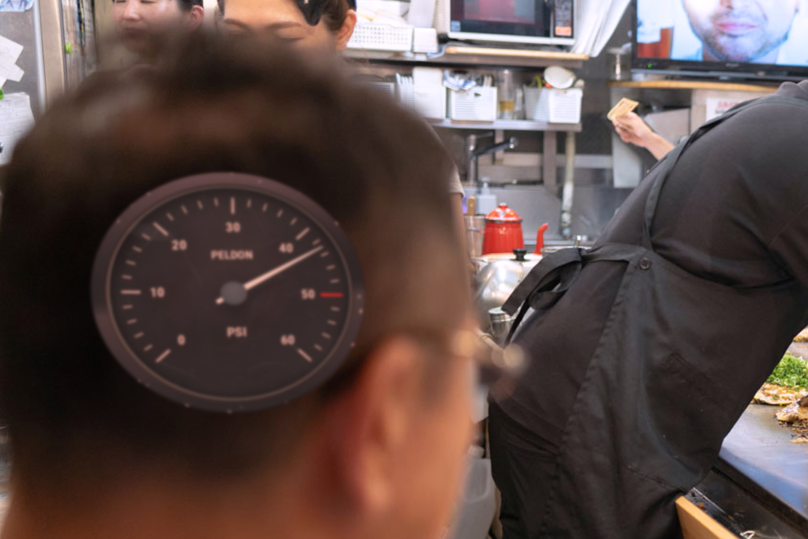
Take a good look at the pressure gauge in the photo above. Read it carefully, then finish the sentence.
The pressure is 43 psi
